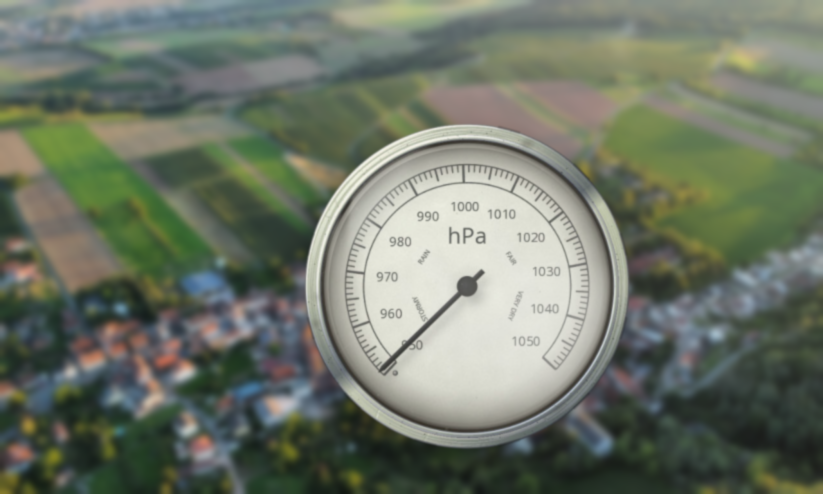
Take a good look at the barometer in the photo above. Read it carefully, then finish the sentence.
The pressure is 951 hPa
